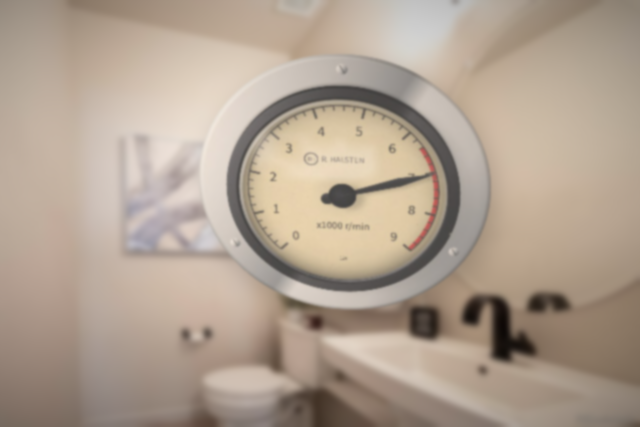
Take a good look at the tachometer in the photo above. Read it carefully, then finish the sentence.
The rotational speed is 7000 rpm
